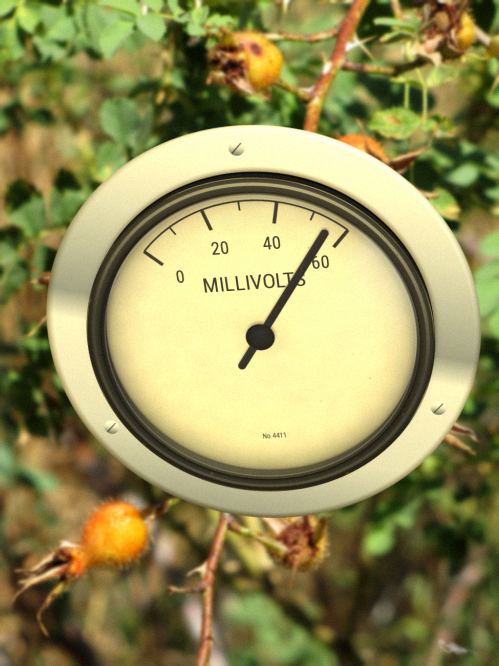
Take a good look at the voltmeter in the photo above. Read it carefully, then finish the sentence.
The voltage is 55 mV
